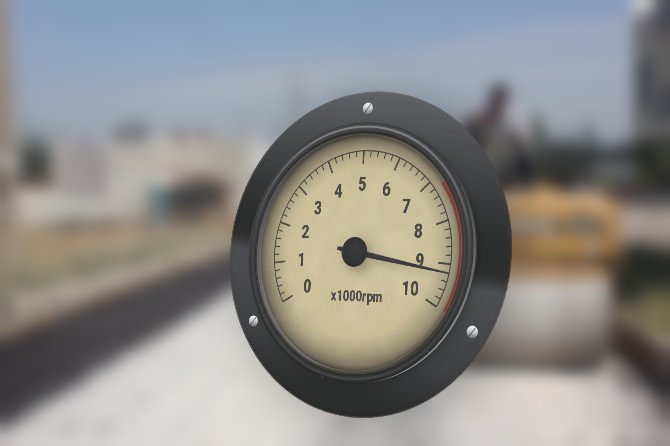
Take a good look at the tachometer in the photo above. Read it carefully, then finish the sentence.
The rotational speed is 9200 rpm
